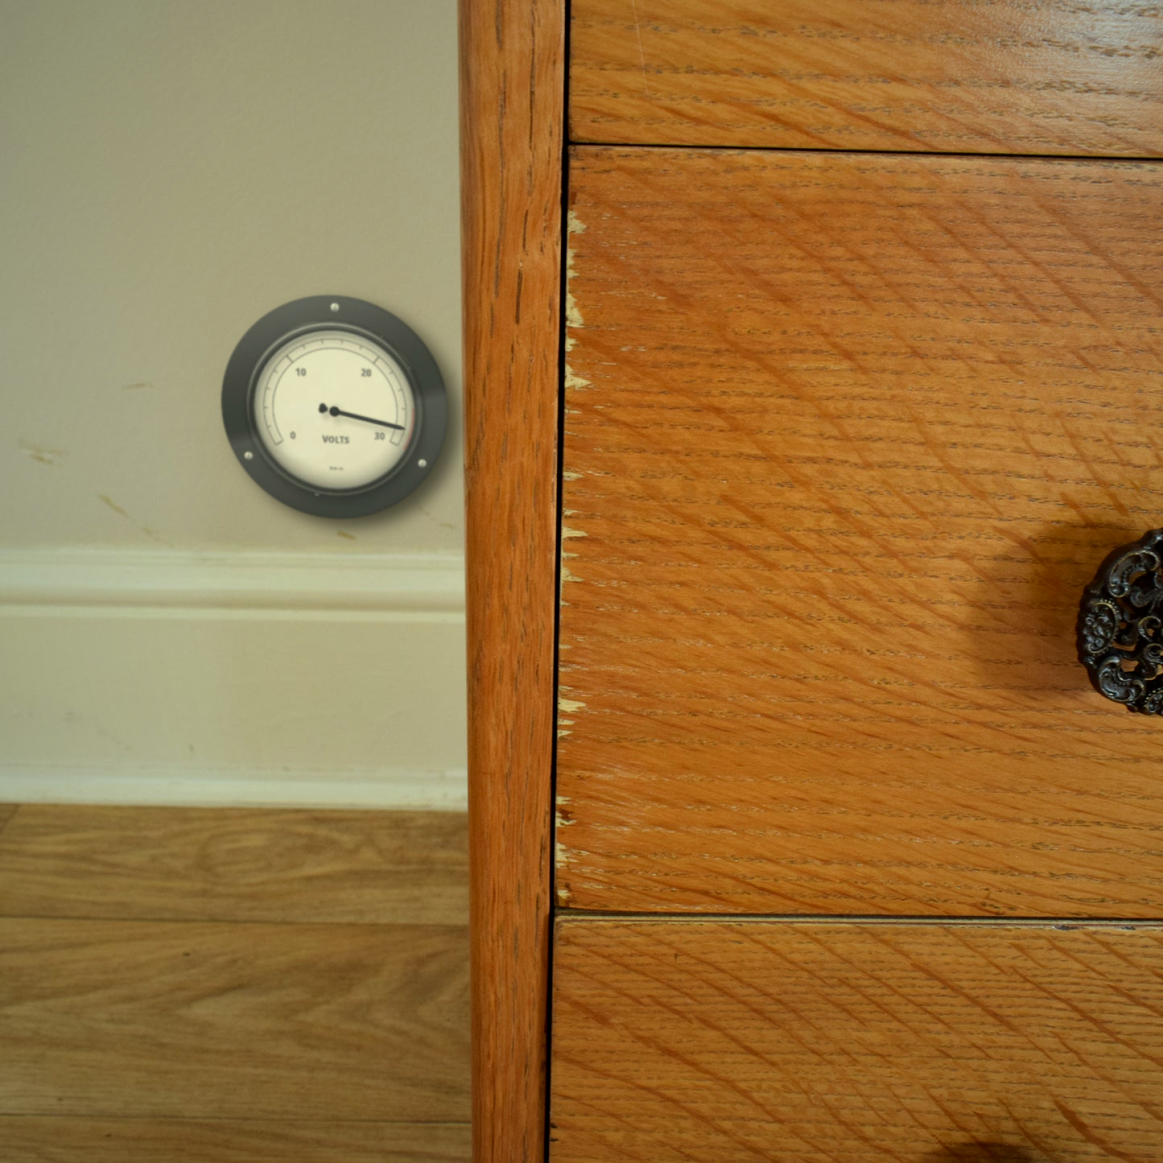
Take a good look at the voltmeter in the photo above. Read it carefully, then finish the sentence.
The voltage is 28 V
